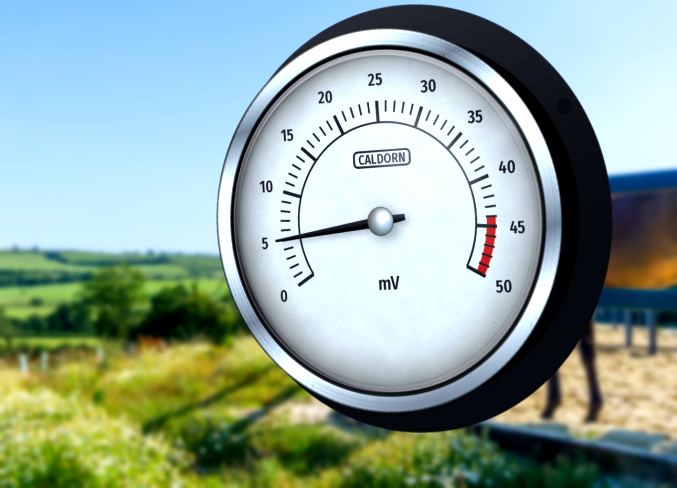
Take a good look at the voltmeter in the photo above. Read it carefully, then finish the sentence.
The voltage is 5 mV
